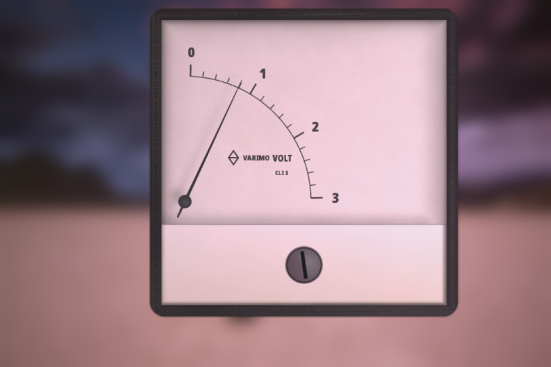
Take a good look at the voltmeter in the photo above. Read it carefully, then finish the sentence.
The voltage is 0.8 V
